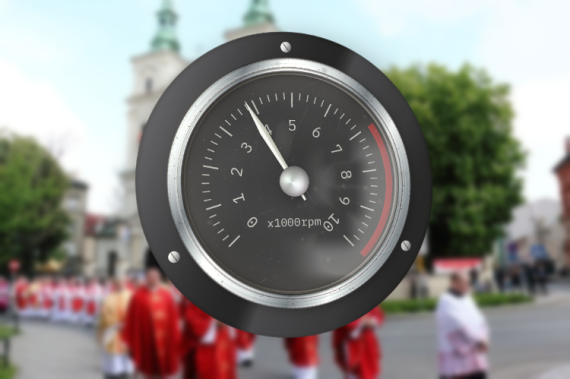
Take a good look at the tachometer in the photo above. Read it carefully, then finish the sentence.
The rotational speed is 3800 rpm
